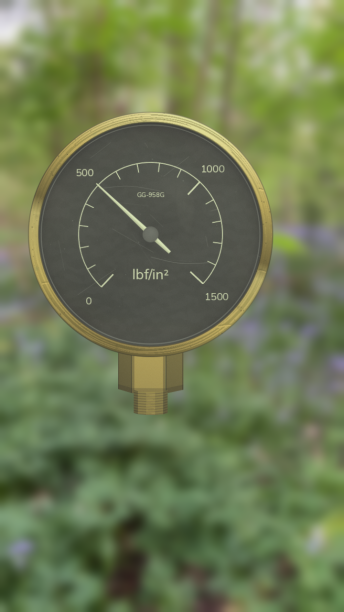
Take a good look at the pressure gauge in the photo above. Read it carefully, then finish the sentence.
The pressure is 500 psi
